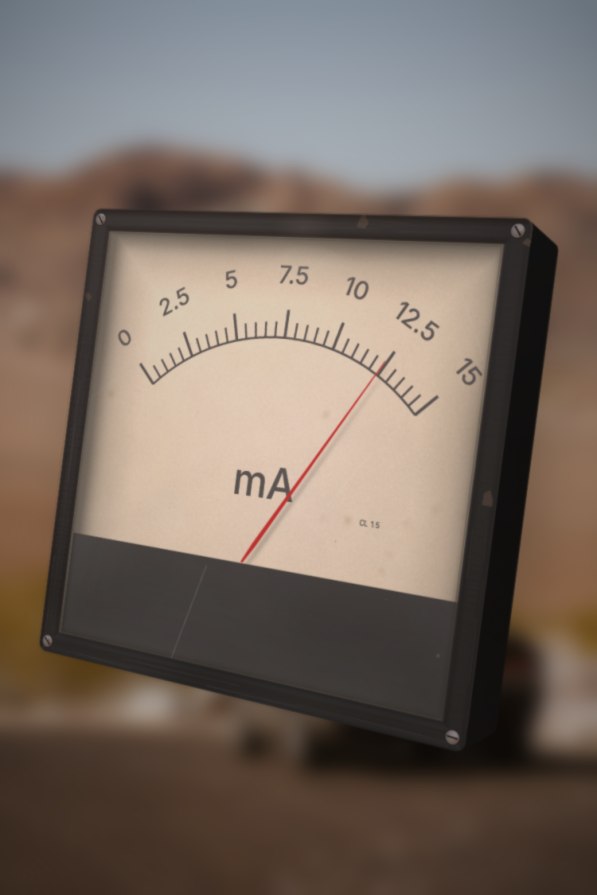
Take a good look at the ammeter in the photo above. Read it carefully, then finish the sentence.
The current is 12.5 mA
